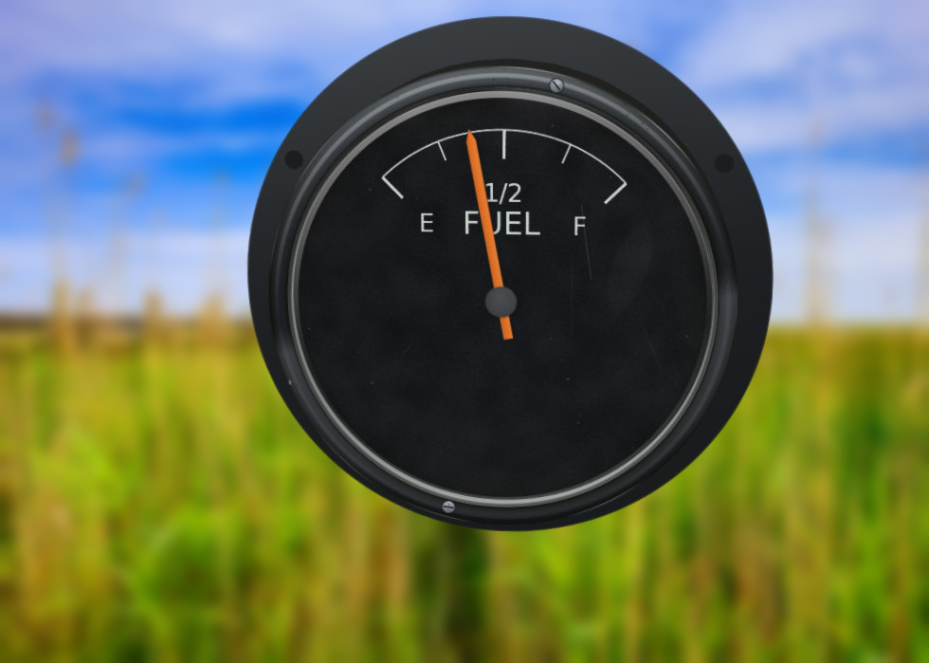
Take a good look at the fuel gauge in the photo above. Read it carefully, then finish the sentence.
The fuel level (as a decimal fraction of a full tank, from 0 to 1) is 0.375
